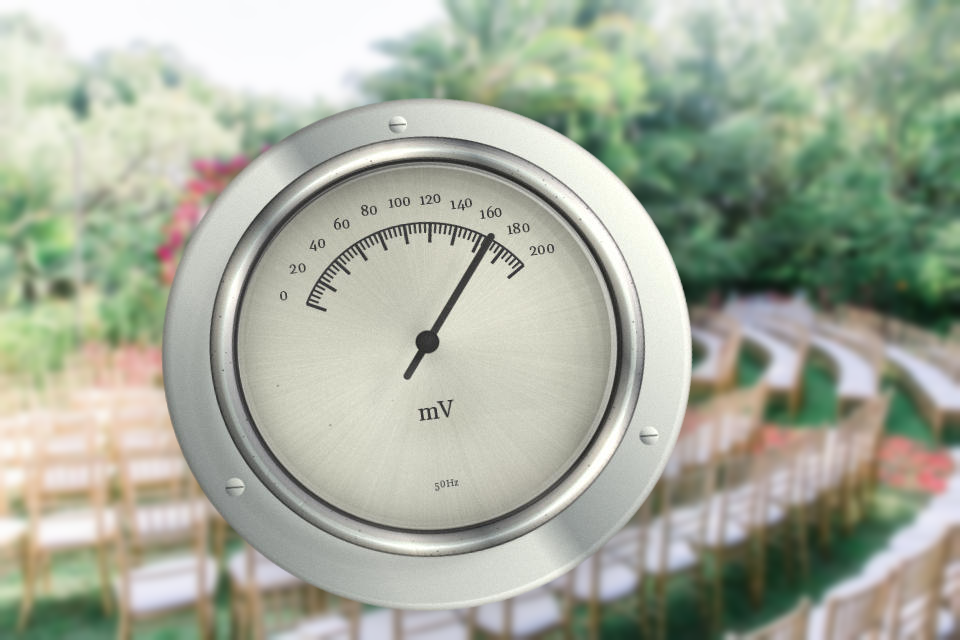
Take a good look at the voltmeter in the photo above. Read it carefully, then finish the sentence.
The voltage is 168 mV
